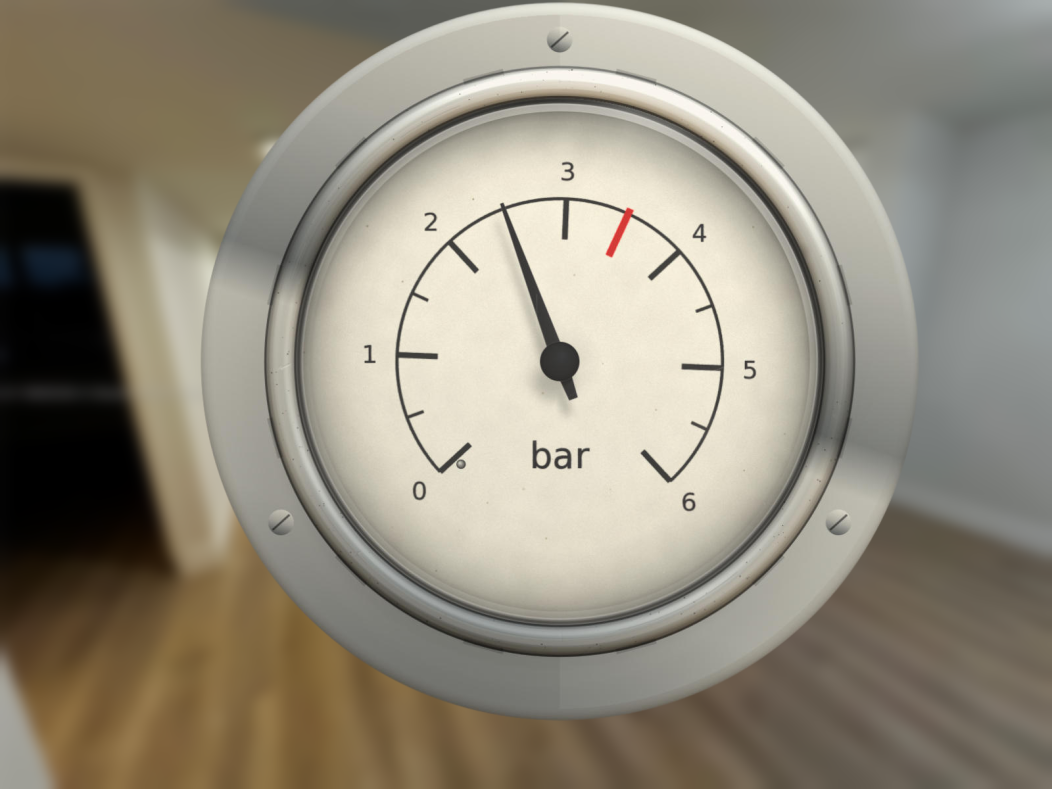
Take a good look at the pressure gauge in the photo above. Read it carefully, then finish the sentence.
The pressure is 2.5 bar
